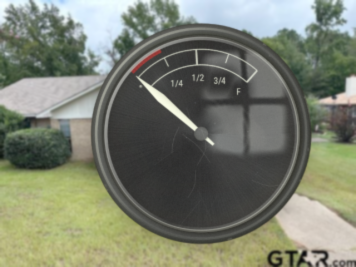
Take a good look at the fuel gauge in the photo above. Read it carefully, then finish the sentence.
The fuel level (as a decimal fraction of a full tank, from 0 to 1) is 0
